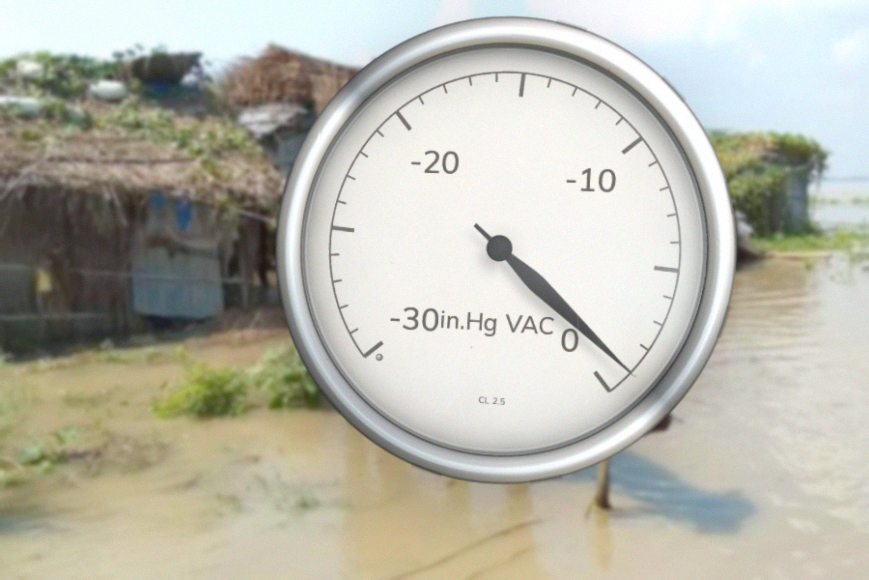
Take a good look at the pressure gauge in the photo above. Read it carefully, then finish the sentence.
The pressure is -1 inHg
